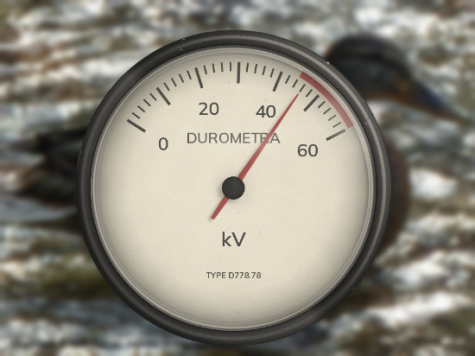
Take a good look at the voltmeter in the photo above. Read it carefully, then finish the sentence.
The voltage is 46 kV
